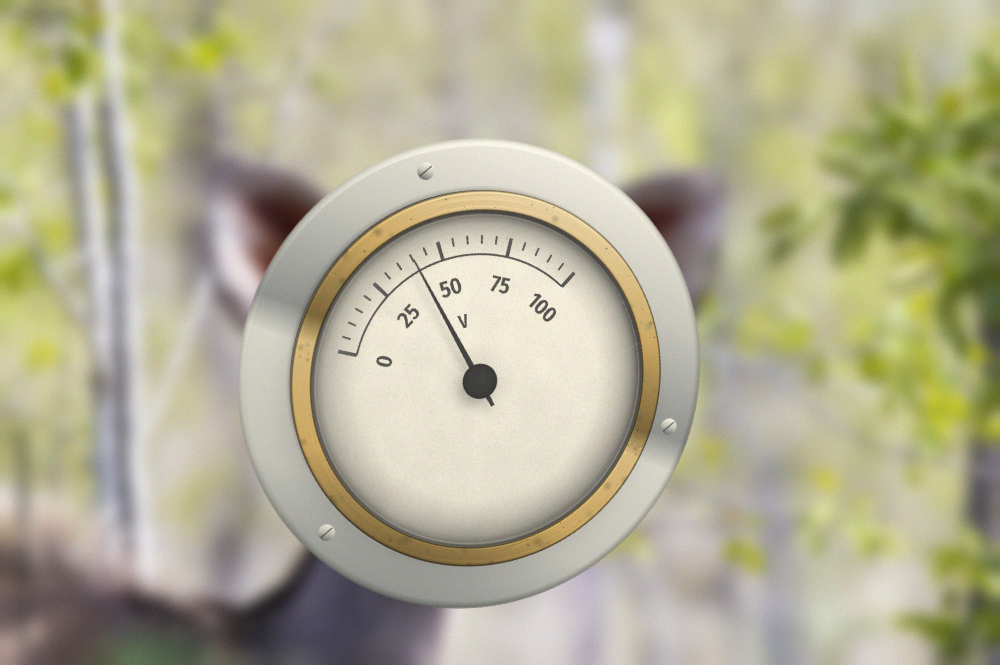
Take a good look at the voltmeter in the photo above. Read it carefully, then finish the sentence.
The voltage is 40 V
